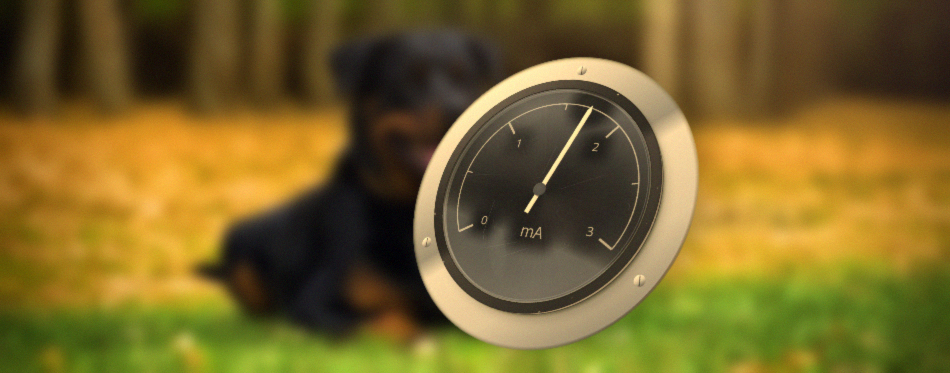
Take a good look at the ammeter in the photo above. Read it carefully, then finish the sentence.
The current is 1.75 mA
